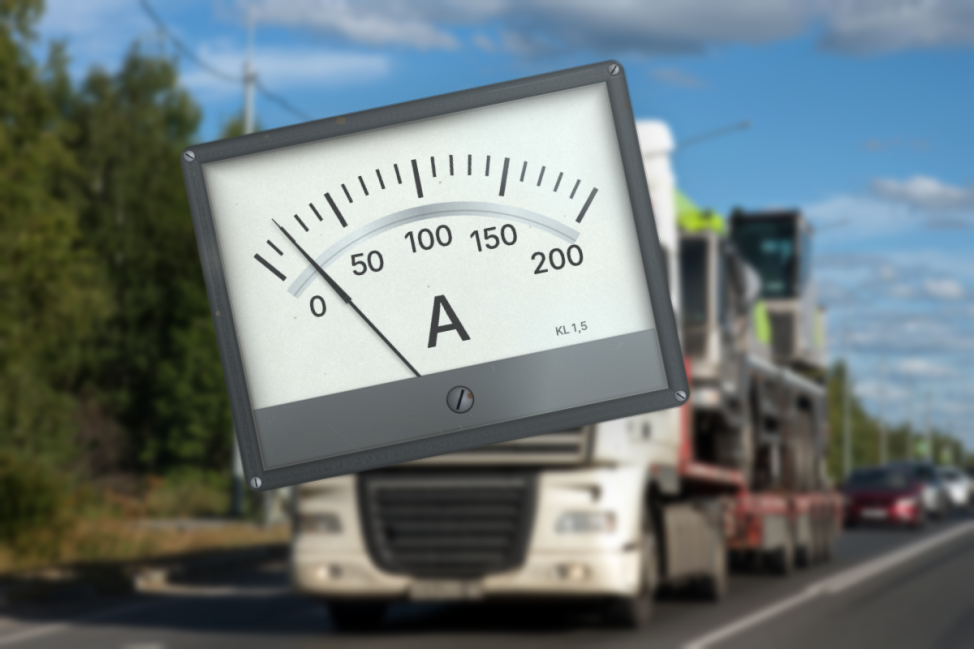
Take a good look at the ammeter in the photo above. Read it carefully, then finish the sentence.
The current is 20 A
